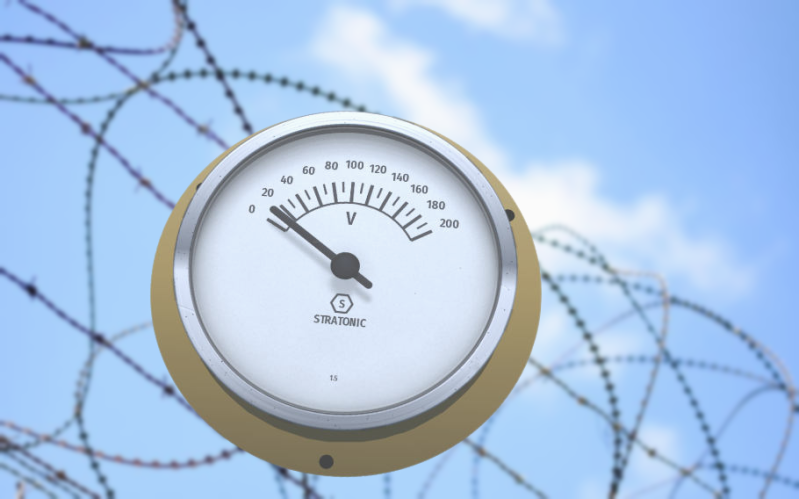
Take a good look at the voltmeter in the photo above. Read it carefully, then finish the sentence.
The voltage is 10 V
